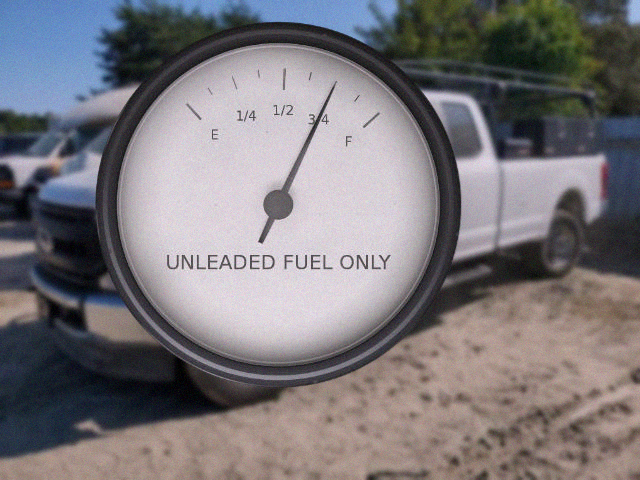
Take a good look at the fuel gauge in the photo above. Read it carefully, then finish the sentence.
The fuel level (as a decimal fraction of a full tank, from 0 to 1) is 0.75
